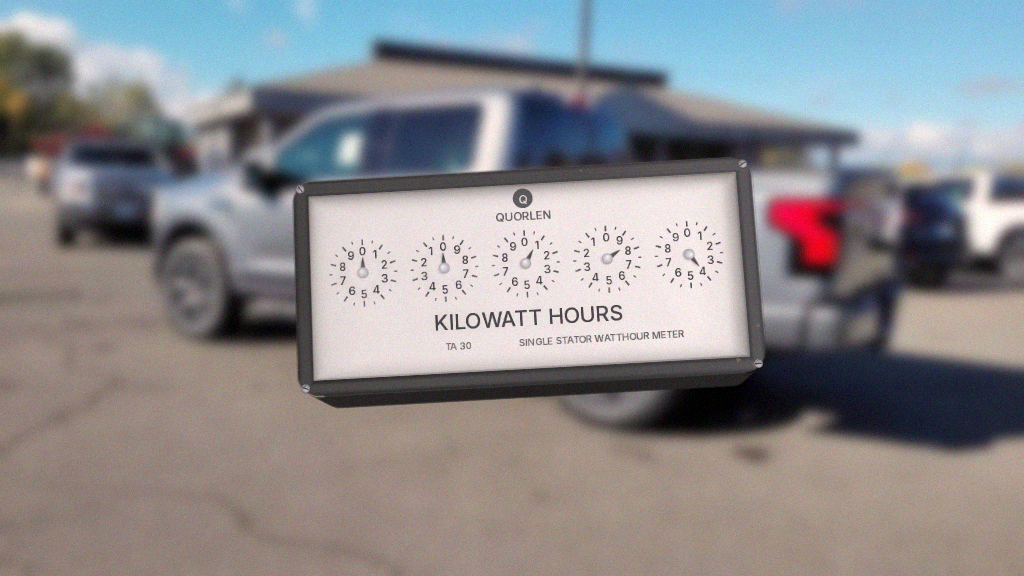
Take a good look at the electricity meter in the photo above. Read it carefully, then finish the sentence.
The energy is 84 kWh
